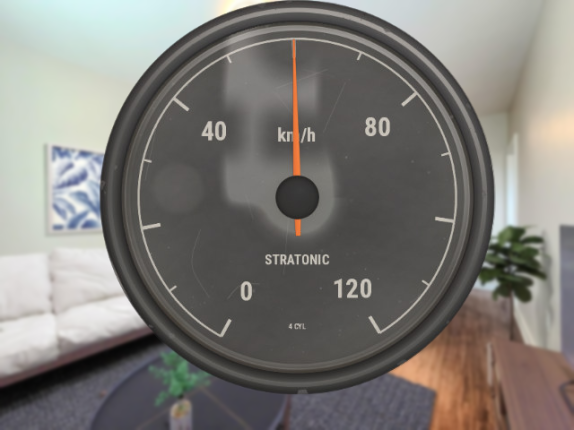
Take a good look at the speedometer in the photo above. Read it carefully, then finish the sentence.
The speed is 60 km/h
